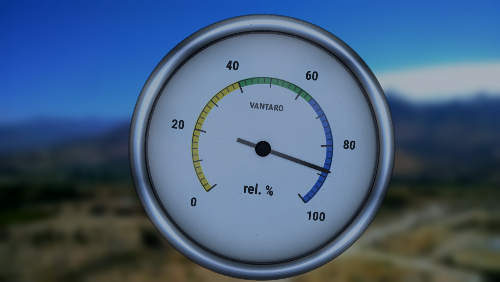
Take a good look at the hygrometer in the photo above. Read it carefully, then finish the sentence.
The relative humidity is 88 %
